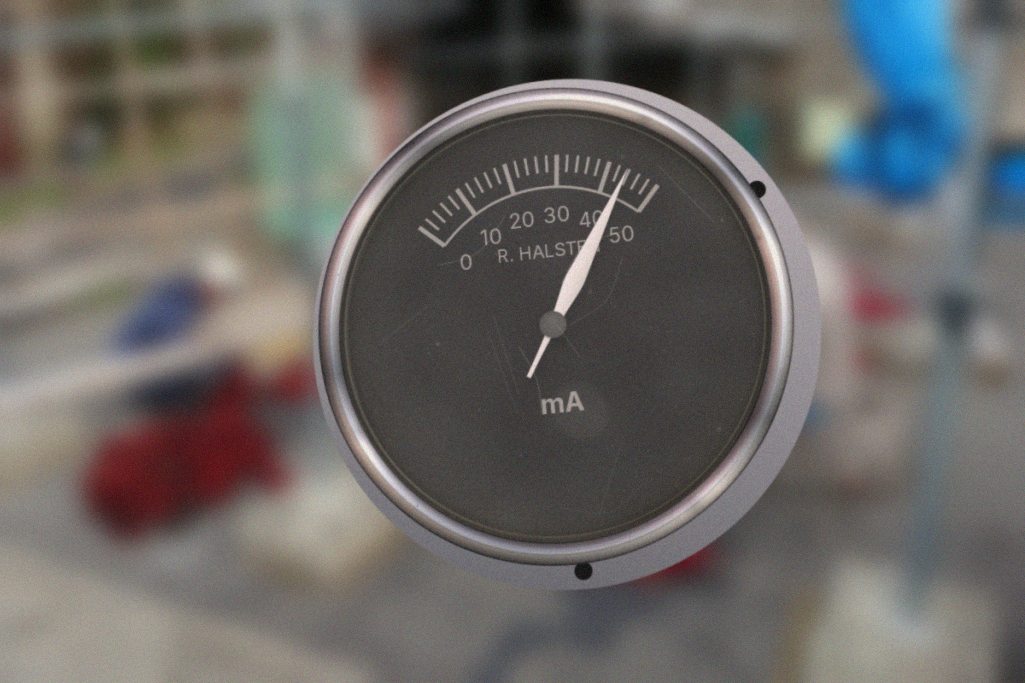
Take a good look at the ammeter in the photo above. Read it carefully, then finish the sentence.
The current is 44 mA
